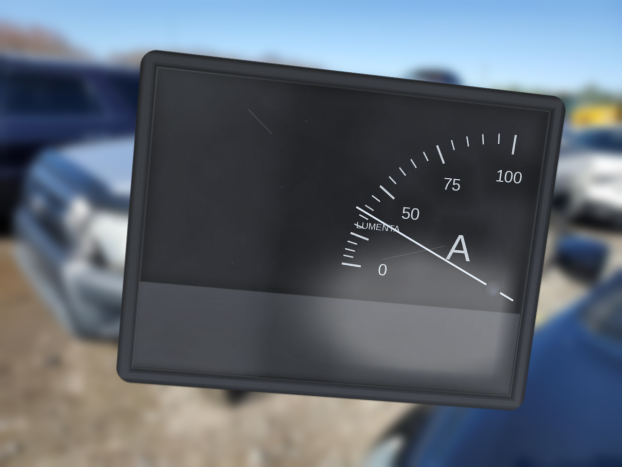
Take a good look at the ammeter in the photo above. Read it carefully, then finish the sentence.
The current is 37.5 A
